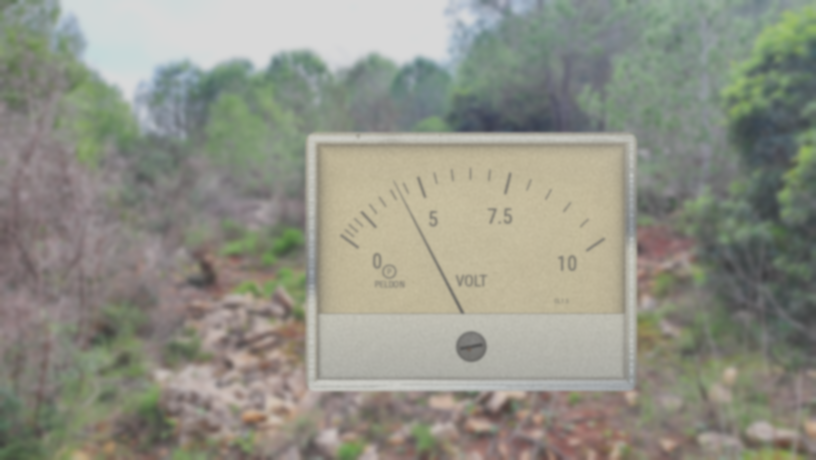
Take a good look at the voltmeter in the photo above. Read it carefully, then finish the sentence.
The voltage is 4.25 V
